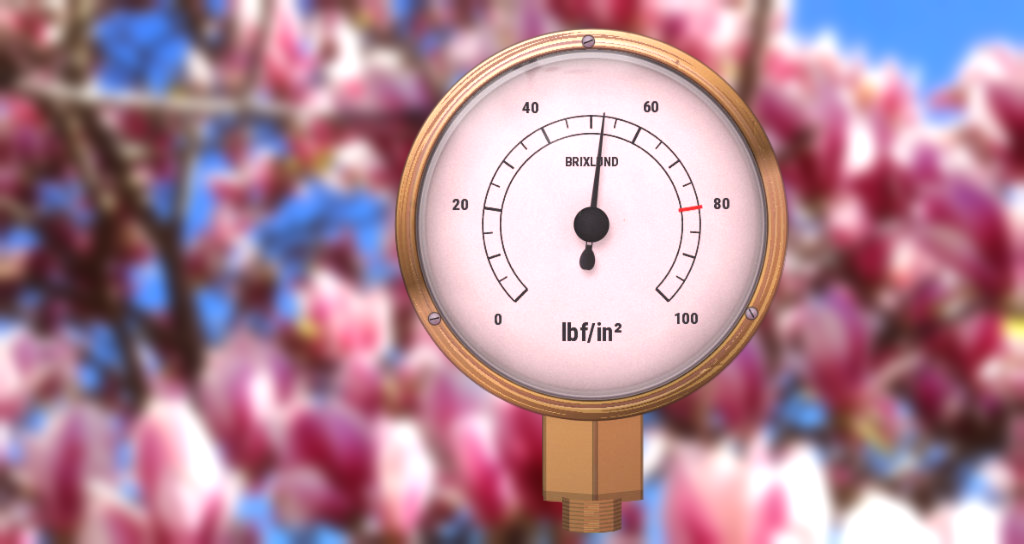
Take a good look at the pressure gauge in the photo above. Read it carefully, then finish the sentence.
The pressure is 52.5 psi
